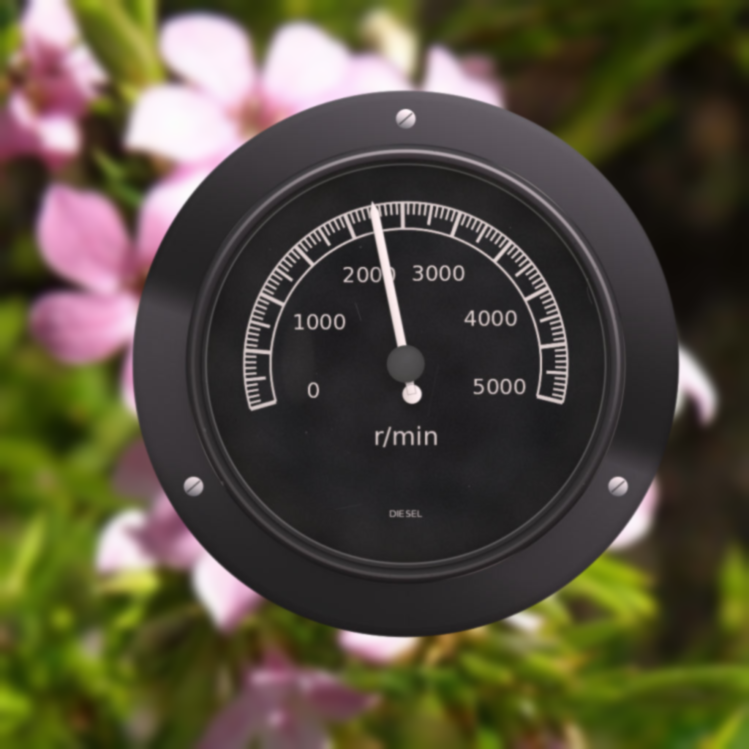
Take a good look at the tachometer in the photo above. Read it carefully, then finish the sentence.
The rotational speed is 2250 rpm
